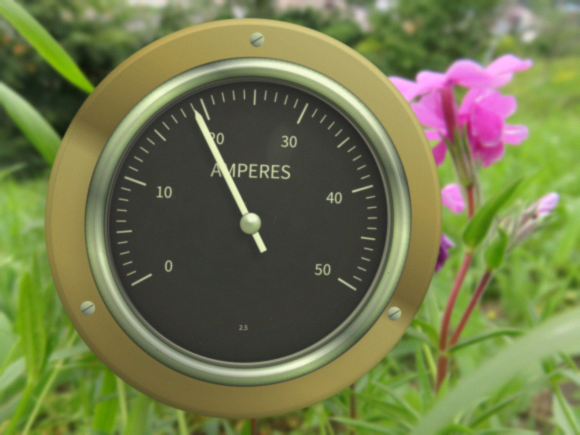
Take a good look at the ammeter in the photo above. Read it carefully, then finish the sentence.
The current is 19 A
